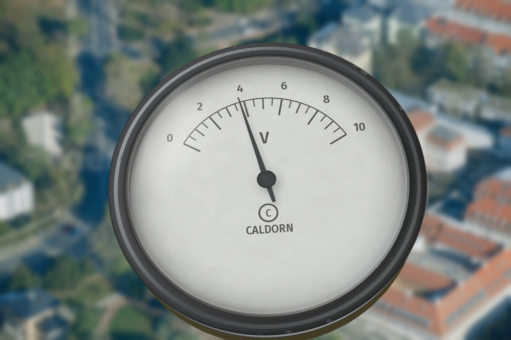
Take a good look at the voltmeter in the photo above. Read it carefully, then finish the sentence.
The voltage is 3.75 V
